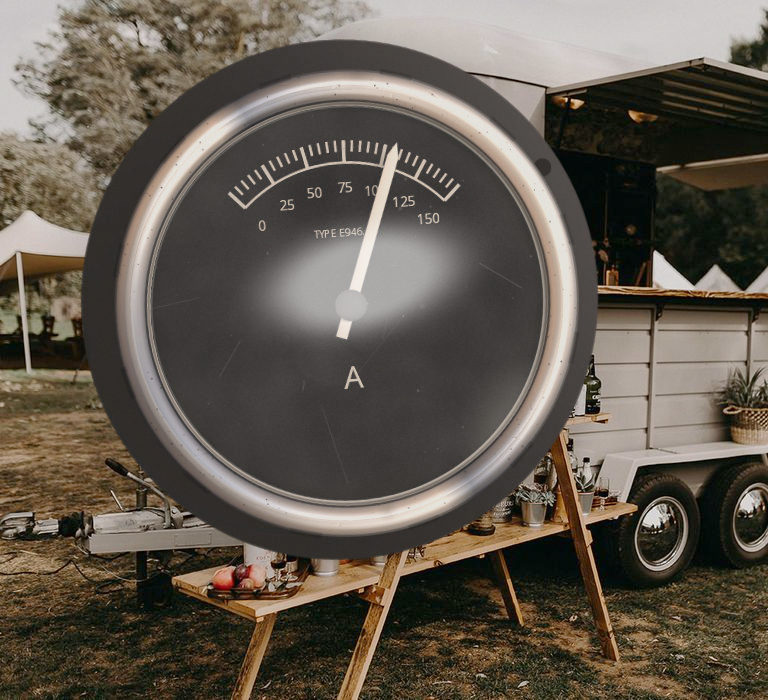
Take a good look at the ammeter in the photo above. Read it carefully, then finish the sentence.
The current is 105 A
